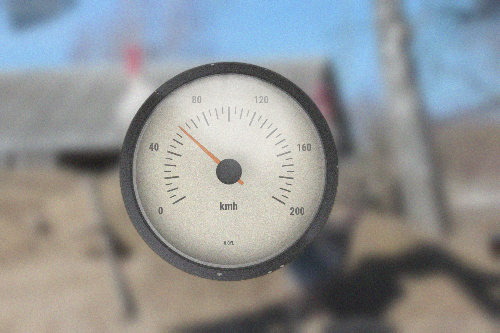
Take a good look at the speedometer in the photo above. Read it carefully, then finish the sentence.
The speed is 60 km/h
